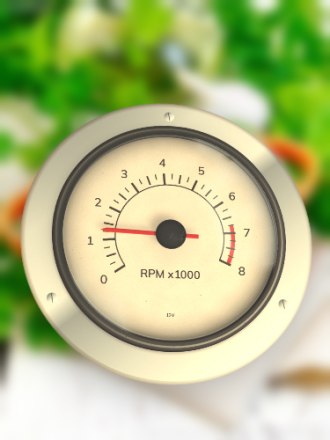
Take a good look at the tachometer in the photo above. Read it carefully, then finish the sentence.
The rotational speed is 1250 rpm
